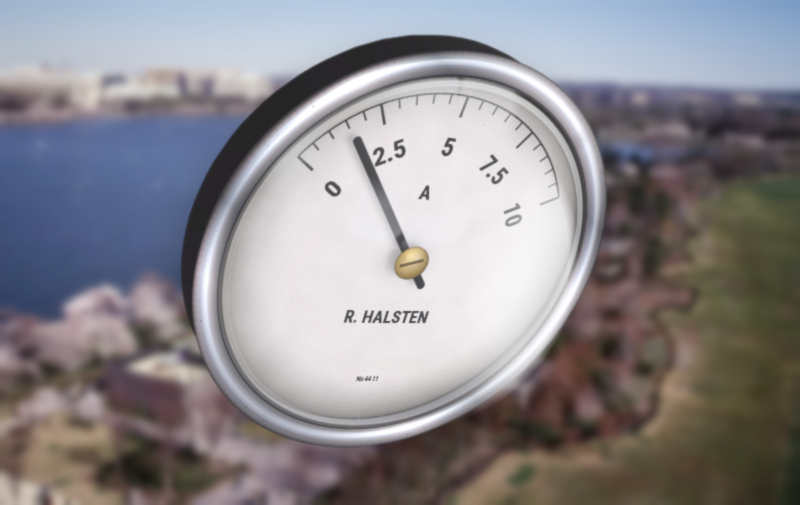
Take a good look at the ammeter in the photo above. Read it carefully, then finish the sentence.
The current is 1.5 A
